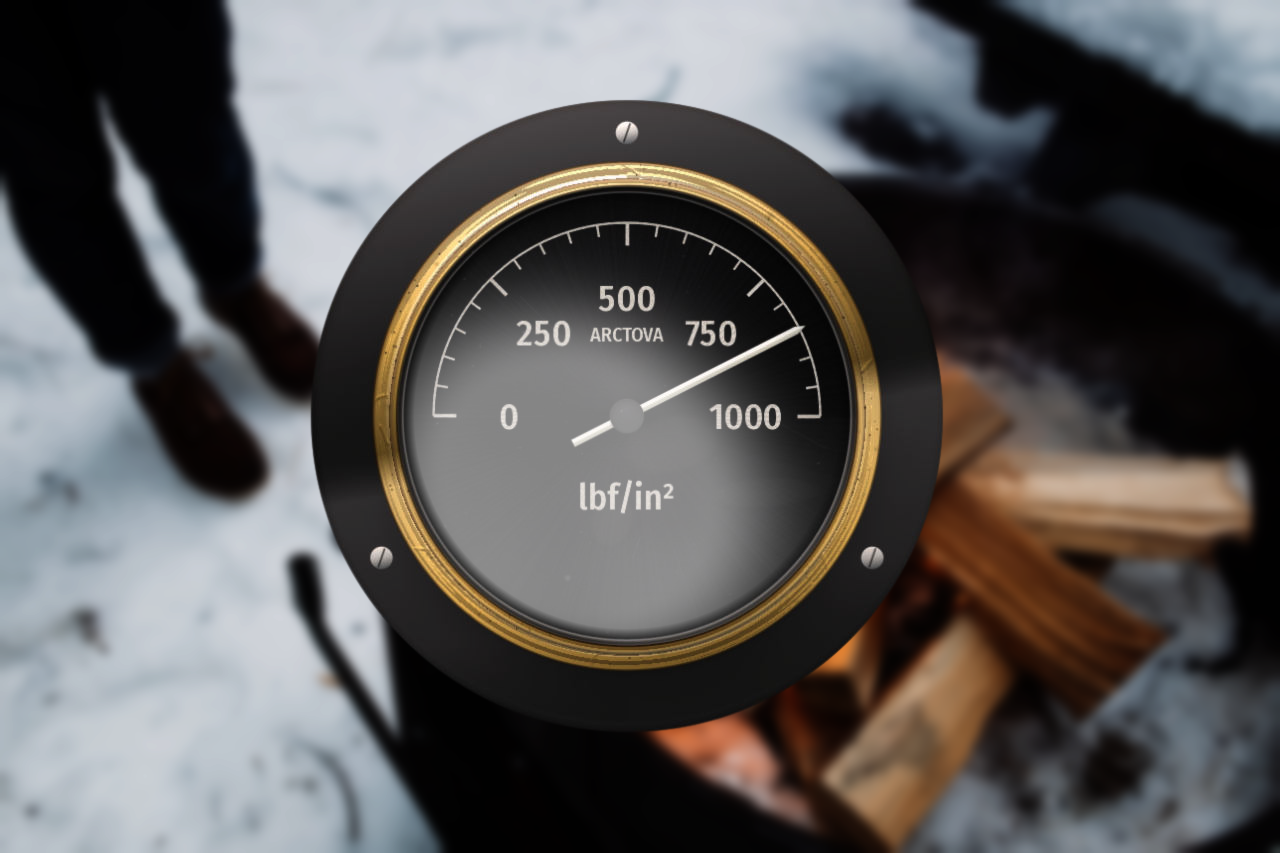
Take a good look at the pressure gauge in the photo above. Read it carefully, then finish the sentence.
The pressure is 850 psi
